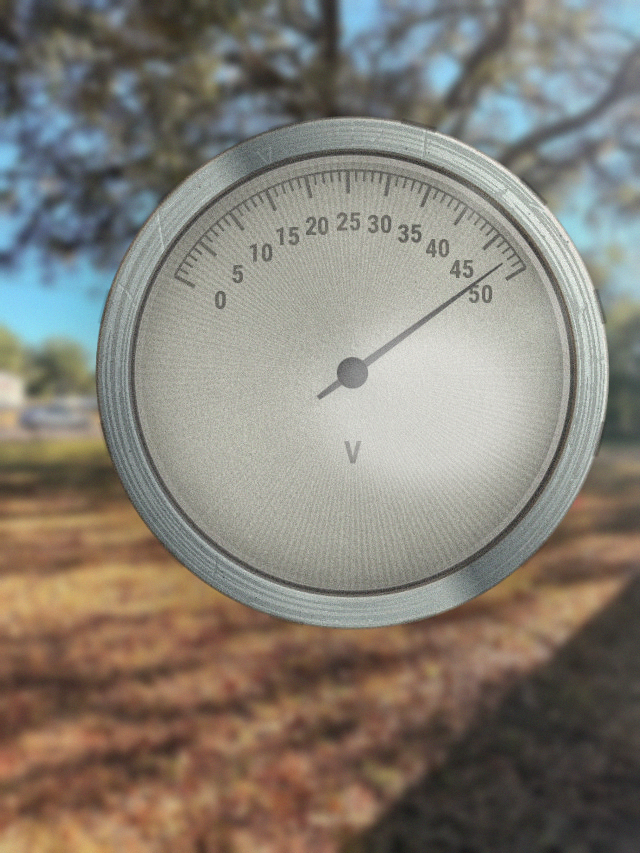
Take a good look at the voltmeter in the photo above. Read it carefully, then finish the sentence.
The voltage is 48 V
